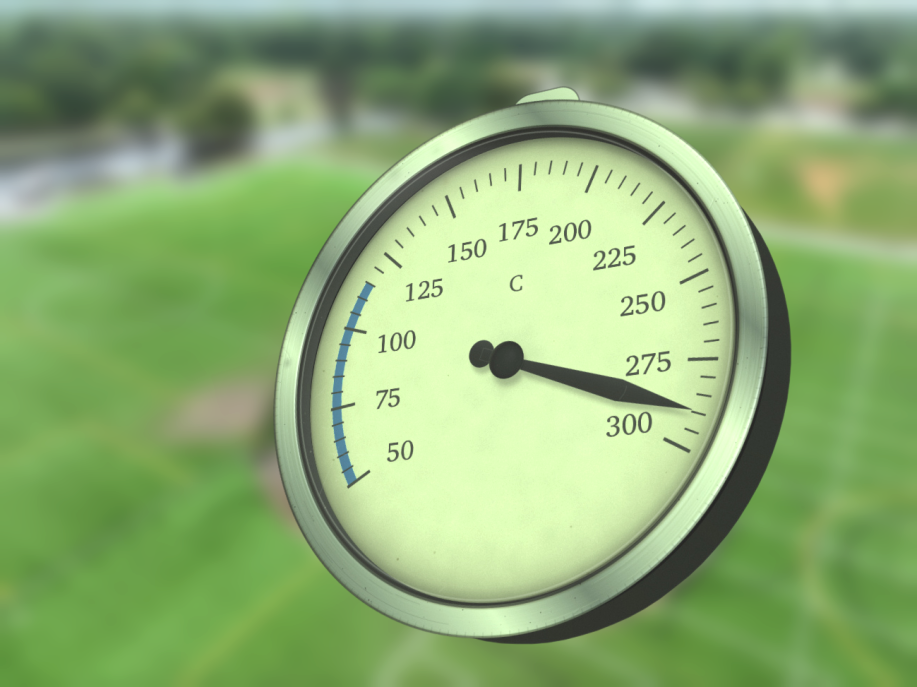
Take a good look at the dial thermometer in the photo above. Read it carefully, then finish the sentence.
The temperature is 290 °C
